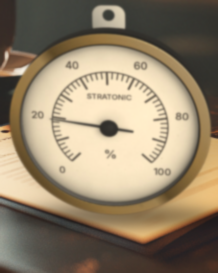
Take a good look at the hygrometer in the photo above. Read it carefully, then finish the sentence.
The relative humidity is 20 %
